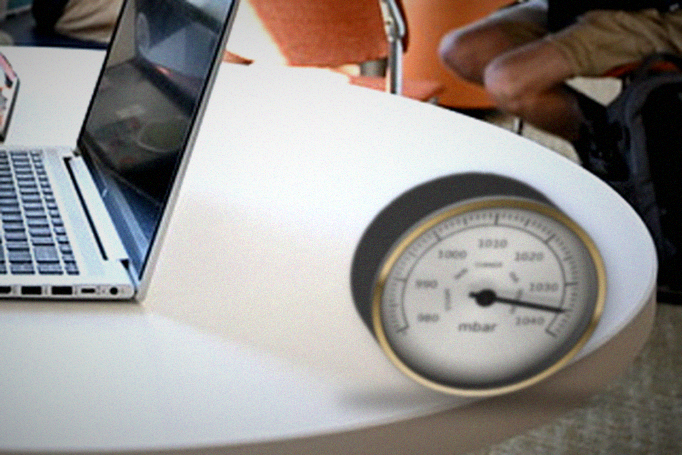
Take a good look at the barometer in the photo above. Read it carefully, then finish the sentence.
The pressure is 1035 mbar
